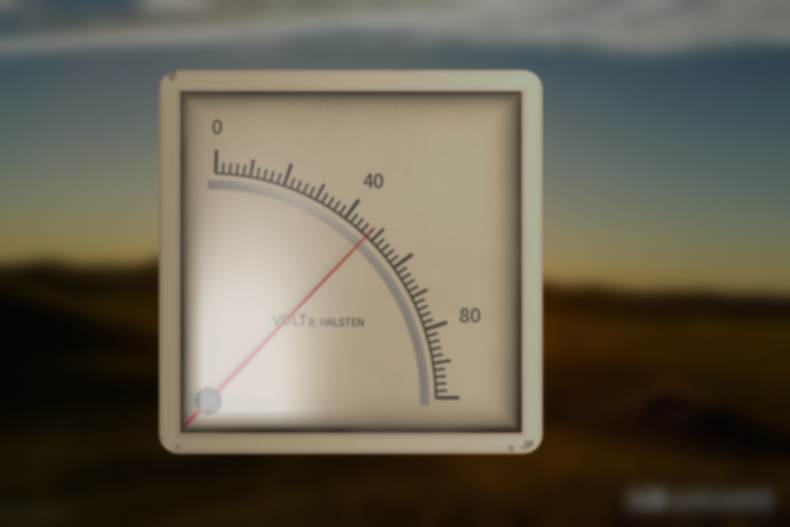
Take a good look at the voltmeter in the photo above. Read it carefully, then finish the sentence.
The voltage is 48 V
